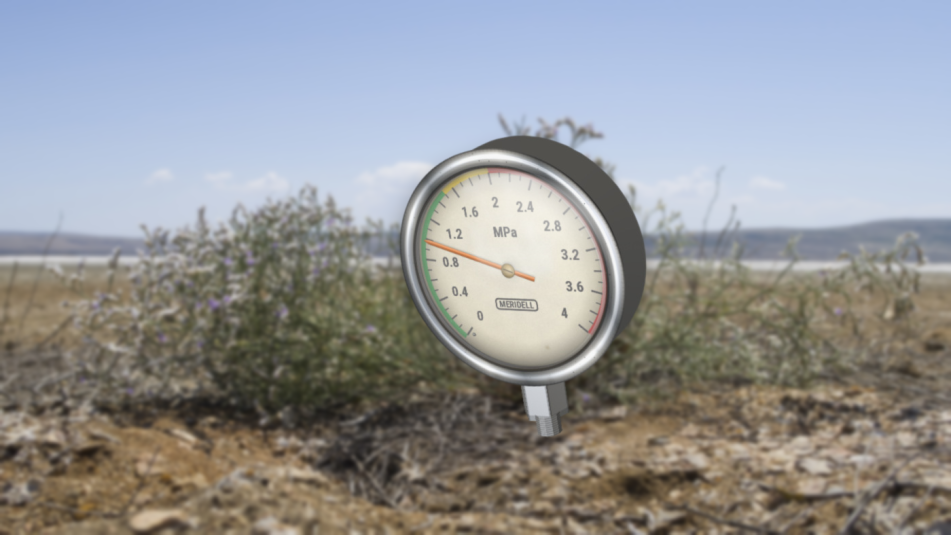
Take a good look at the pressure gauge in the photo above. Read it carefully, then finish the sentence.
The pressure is 1 MPa
